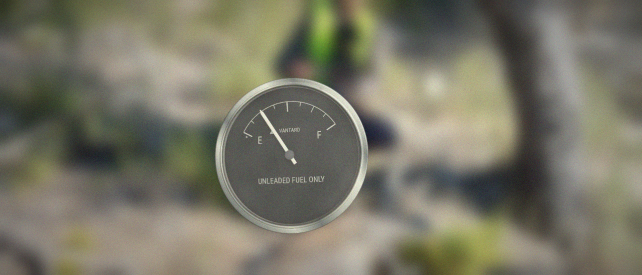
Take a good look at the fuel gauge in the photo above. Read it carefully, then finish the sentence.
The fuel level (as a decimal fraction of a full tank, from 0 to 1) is 0.25
